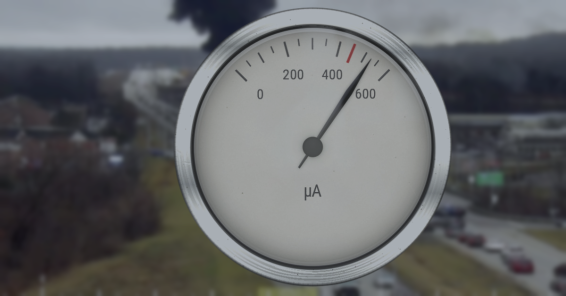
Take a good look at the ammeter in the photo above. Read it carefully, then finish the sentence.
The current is 525 µA
